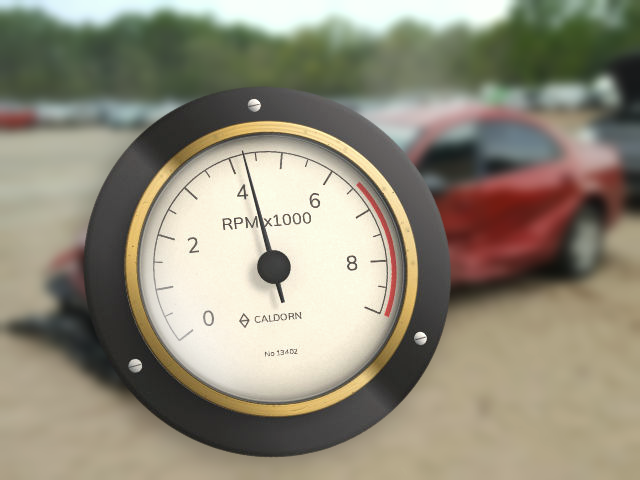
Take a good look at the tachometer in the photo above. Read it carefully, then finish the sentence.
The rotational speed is 4250 rpm
